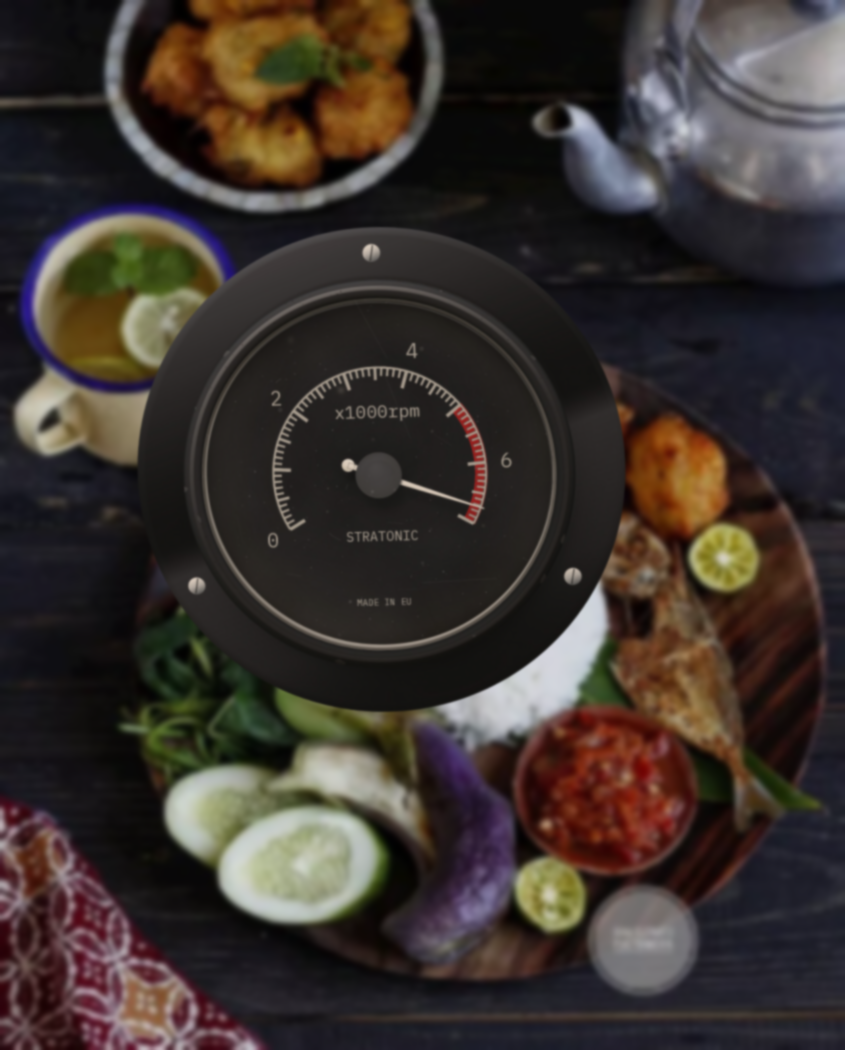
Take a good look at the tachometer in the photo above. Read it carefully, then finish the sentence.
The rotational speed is 6700 rpm
